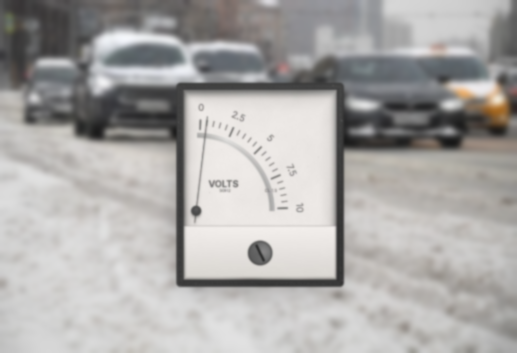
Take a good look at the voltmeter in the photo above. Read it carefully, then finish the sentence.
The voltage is 0.5 V
